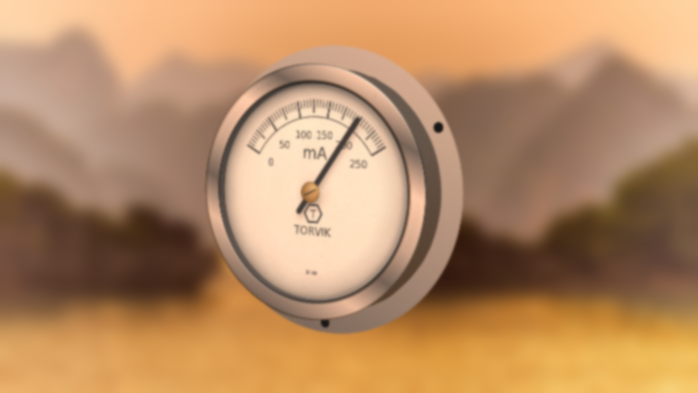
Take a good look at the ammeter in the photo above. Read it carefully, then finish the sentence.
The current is 200 mA
